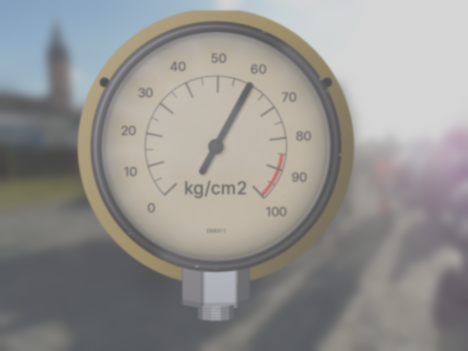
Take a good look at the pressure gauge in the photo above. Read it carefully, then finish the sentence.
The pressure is 60 kg/cm²
